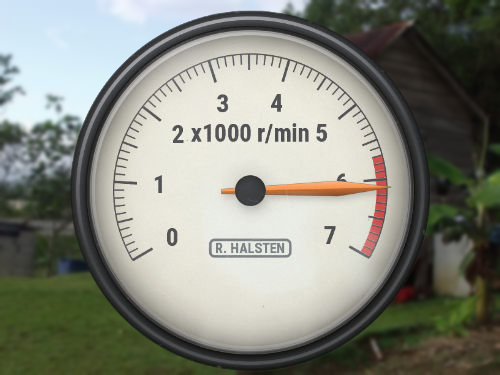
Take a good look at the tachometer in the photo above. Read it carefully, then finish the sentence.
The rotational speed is 6100 rpm
